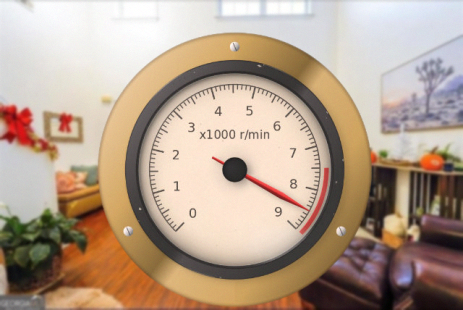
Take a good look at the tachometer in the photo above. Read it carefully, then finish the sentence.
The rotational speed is 8500 rpm
